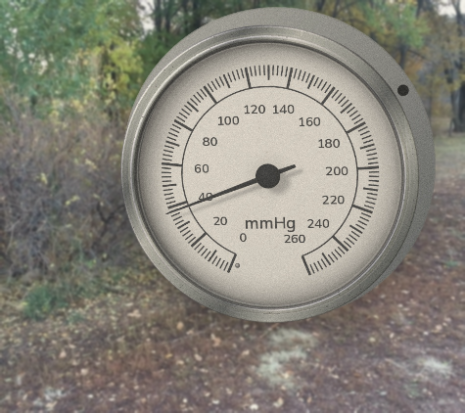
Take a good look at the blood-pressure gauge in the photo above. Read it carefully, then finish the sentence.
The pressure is 38 mmHg
